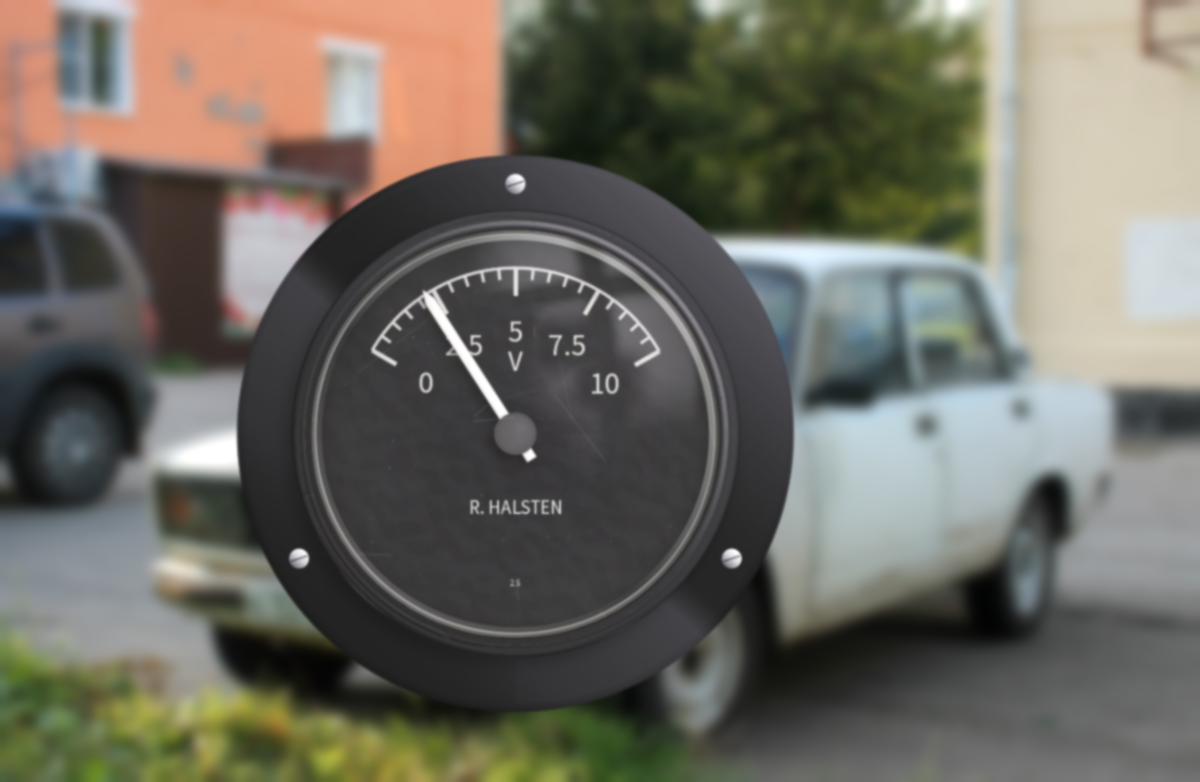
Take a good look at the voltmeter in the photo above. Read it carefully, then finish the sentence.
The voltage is 2.25 V
